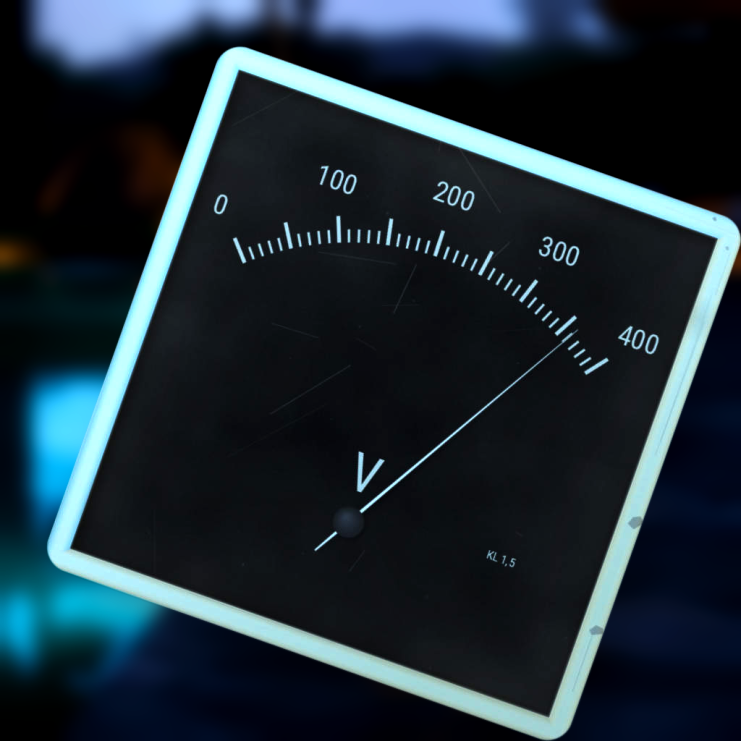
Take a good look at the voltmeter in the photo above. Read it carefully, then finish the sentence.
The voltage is 360 V
